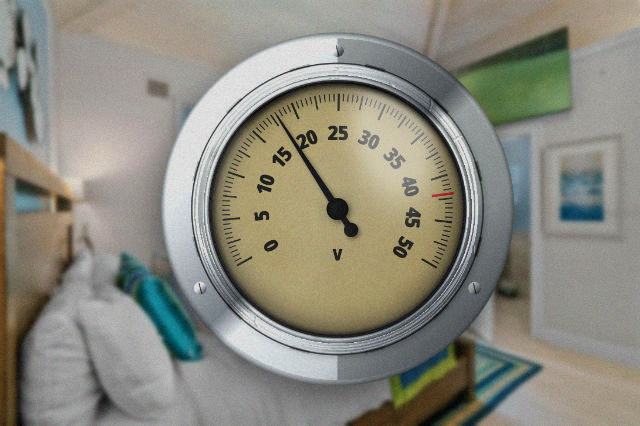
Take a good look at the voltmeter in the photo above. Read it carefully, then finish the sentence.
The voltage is 18 V
